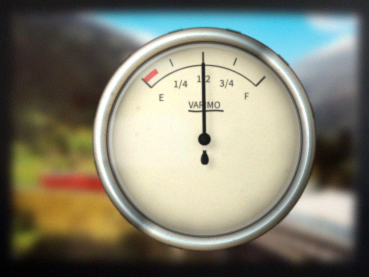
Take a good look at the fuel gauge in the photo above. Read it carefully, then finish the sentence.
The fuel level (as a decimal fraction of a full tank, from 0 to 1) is 0.5
